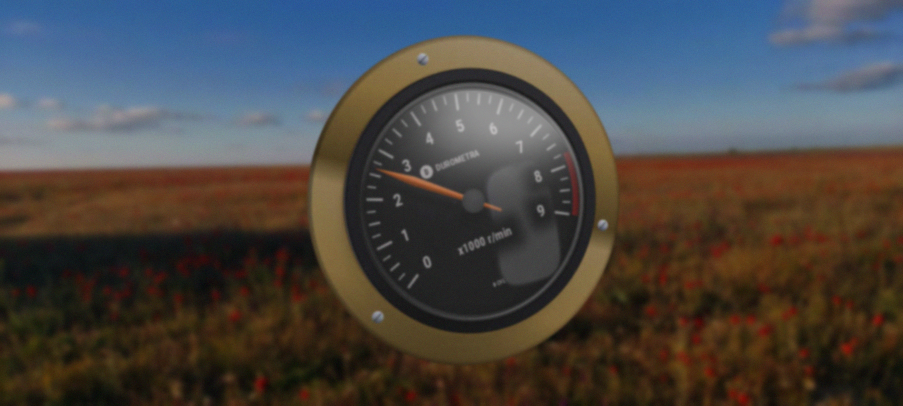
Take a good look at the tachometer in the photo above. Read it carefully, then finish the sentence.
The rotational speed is 2625 rpm
